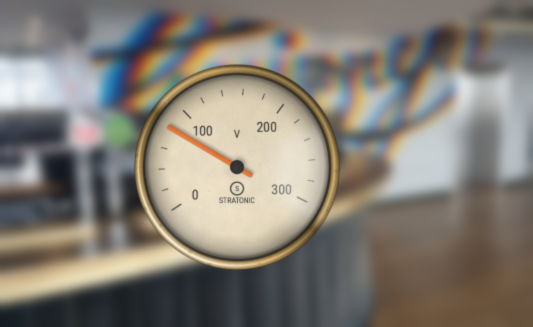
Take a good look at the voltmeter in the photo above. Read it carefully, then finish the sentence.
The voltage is 80 V
